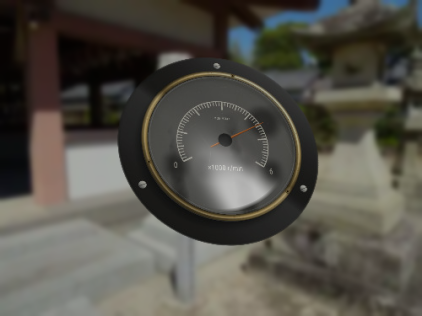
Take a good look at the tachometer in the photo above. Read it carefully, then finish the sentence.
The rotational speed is 4500 rpm
